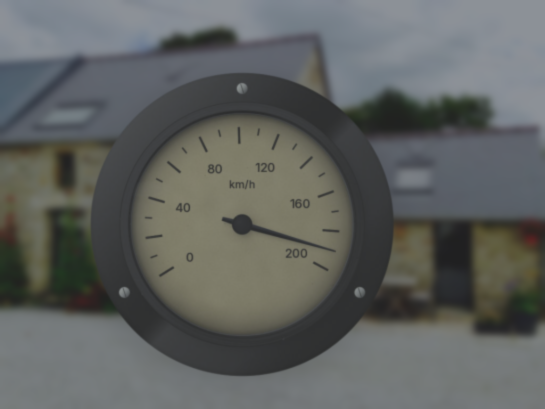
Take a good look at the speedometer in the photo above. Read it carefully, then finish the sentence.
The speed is 190 km/h
